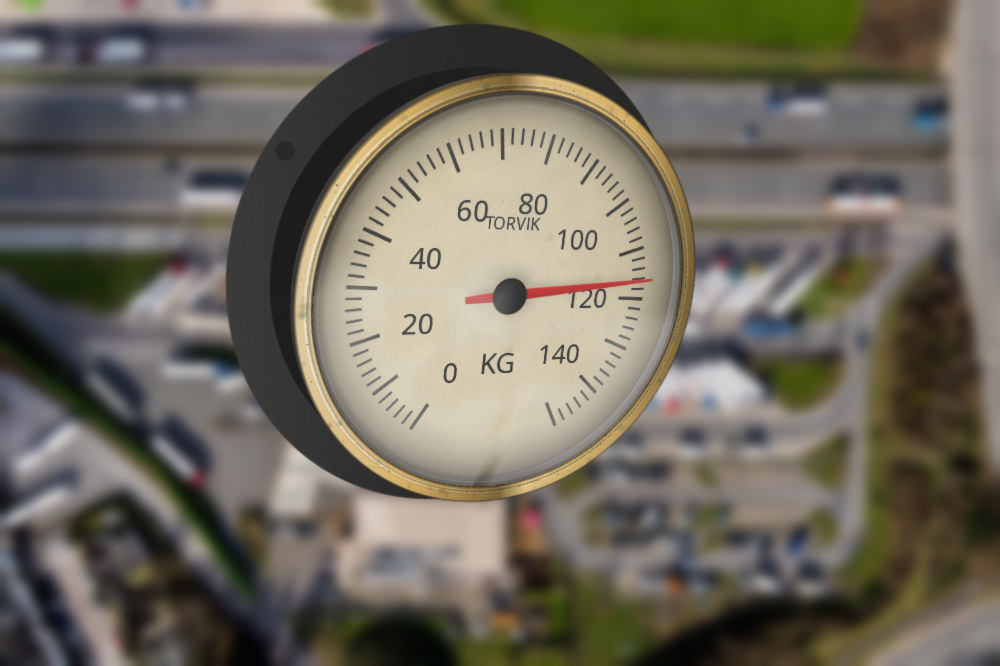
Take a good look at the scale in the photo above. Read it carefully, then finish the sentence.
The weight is 116 kg
